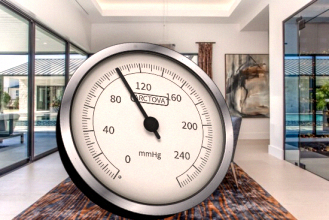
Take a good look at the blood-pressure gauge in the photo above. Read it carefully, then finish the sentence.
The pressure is 100 mmHg
